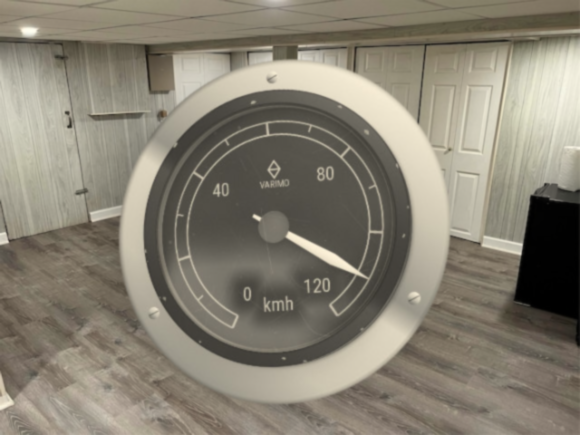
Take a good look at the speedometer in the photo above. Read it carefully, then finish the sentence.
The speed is 110 km/h
